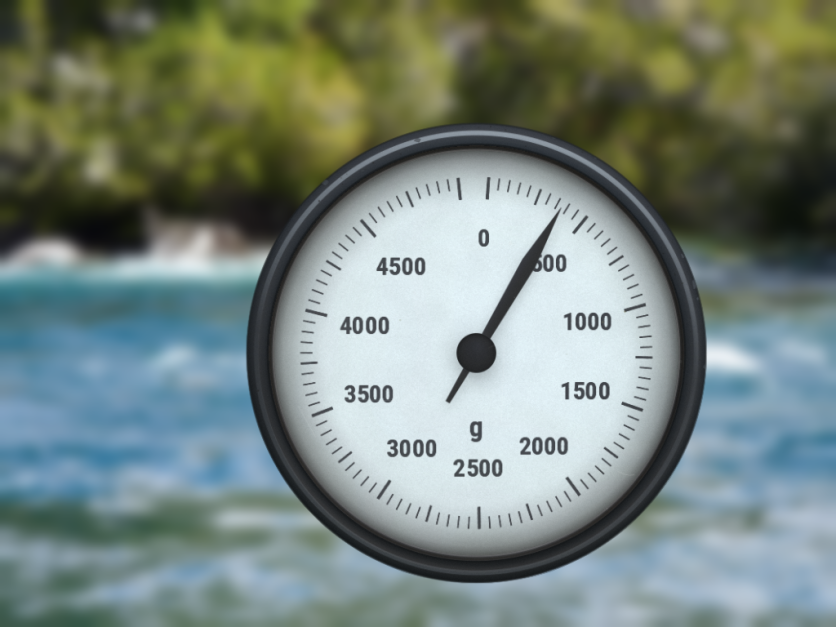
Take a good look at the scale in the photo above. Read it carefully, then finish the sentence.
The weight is 375 g
